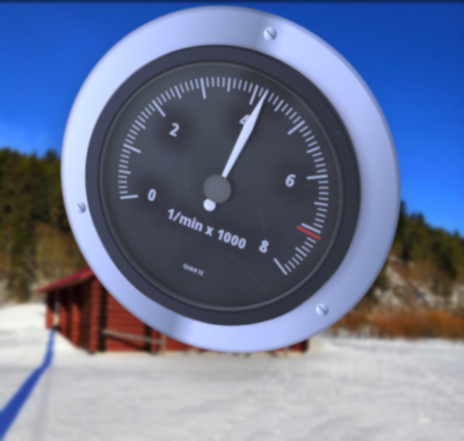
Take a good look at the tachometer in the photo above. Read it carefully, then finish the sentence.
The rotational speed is 4200 rpm
